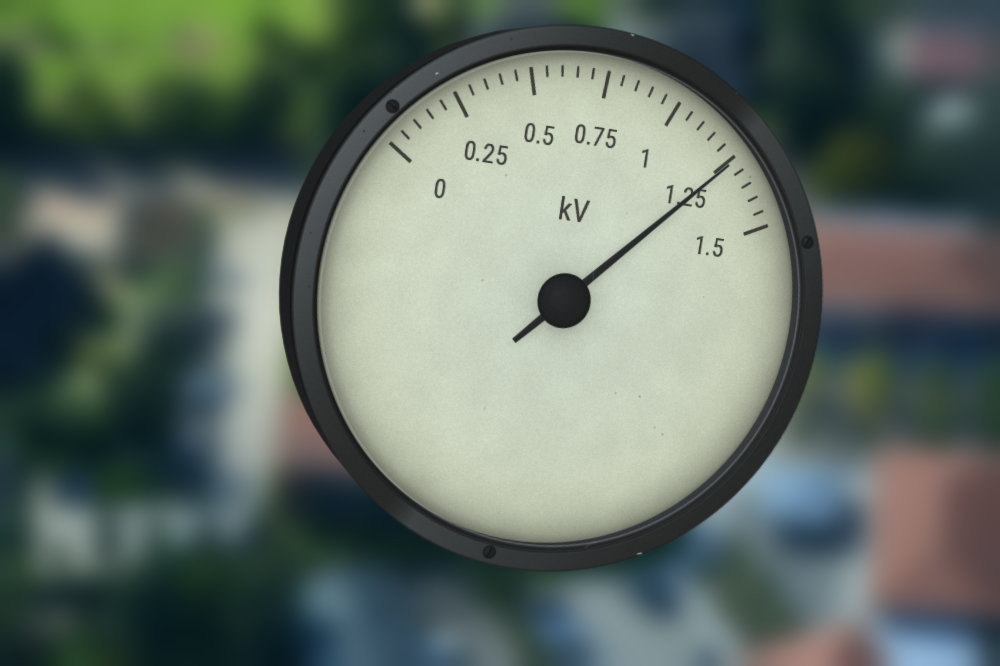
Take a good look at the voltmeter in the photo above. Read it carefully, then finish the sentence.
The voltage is 1.25 kV
